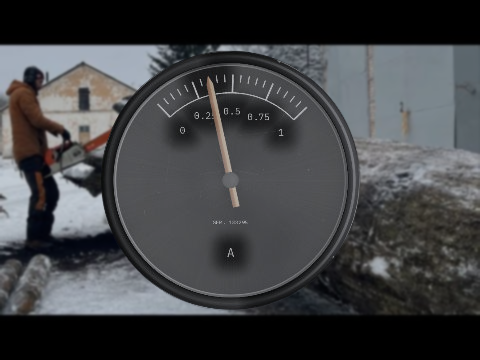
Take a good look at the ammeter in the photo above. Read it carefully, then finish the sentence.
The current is 0.35 A
